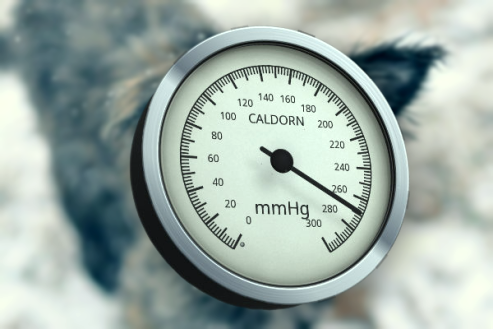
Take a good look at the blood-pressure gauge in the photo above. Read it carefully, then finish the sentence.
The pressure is 270 mmHg
